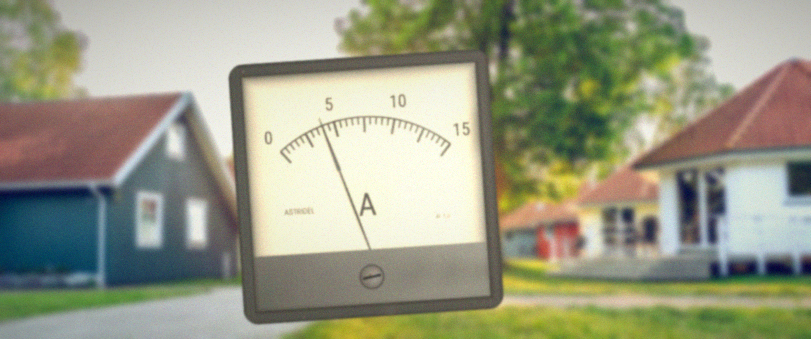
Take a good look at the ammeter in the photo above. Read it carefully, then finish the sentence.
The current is 4 A
